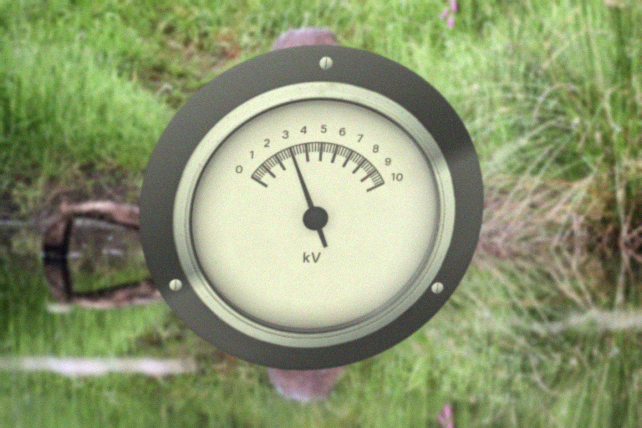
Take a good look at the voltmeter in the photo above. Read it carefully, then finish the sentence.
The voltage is 3 kV
